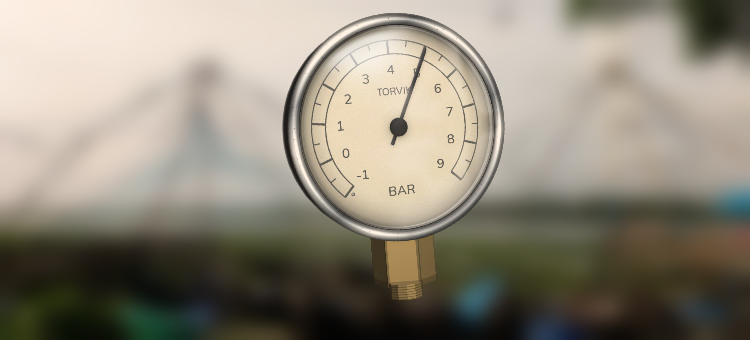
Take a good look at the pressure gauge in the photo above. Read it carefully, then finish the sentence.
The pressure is 5 bar
